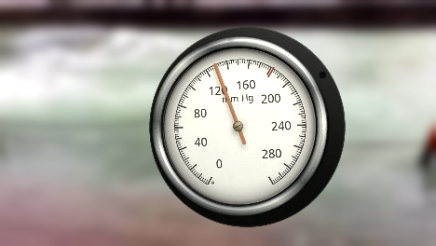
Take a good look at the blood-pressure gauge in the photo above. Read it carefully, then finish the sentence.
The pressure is 130 mmHg
